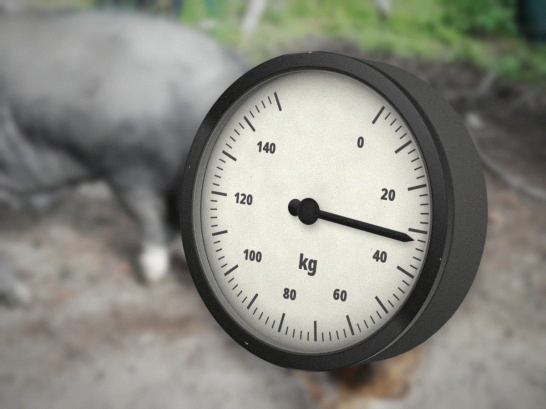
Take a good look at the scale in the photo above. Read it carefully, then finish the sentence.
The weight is 32 kg
